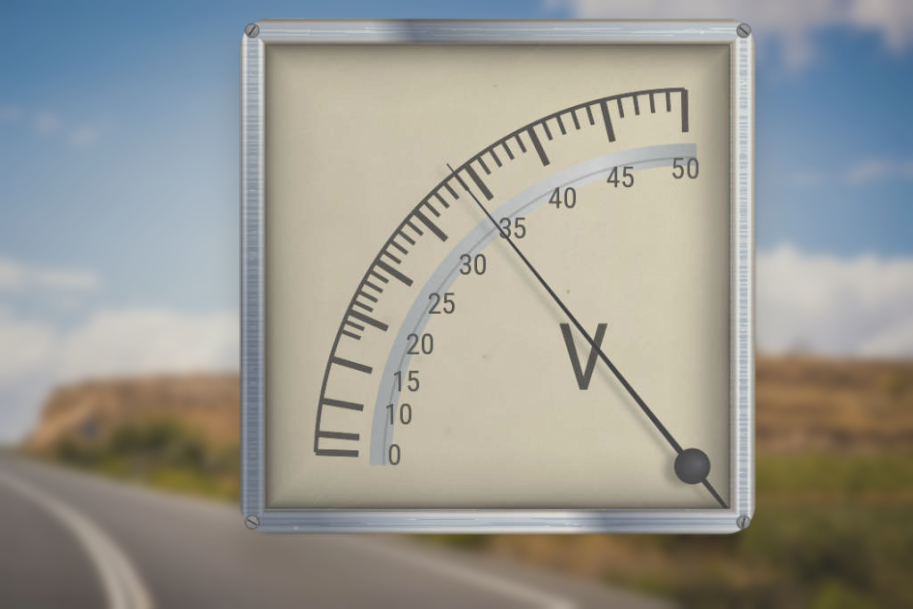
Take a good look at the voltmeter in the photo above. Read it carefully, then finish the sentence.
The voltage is 34 V
